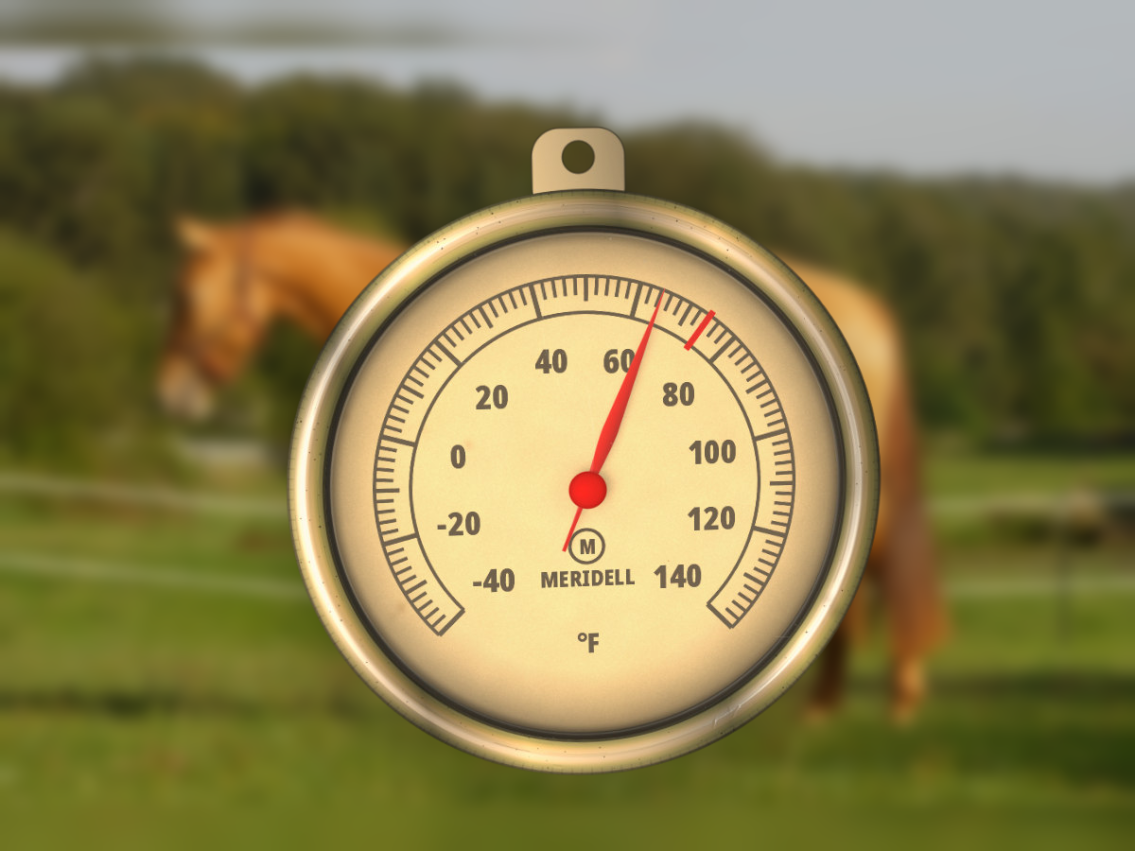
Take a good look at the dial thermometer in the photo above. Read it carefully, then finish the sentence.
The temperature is 64 °F
